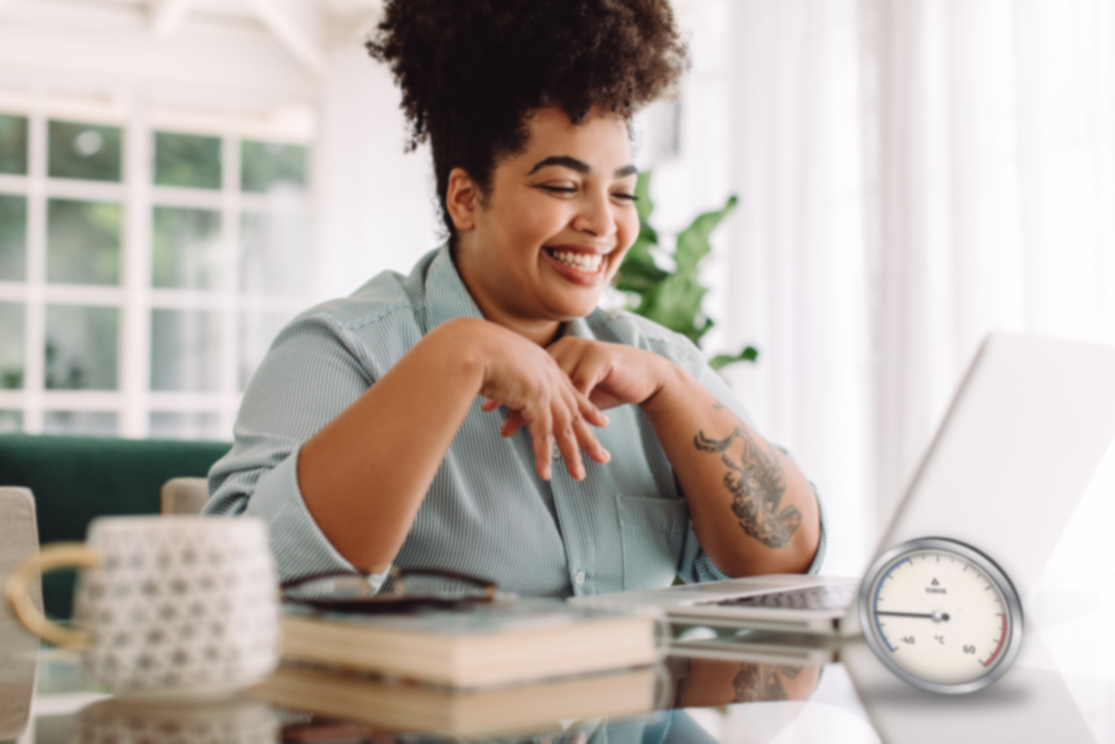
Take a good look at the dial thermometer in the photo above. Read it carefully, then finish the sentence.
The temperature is -25 °C
